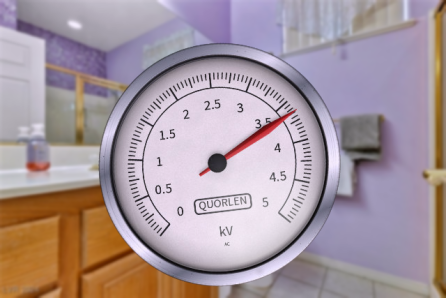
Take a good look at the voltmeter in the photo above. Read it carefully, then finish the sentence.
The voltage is 3.65 kV
